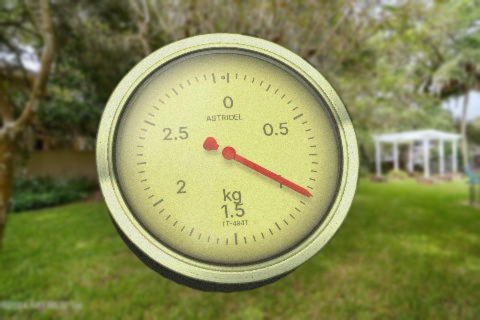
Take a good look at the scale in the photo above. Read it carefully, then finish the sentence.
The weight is 1 kg
